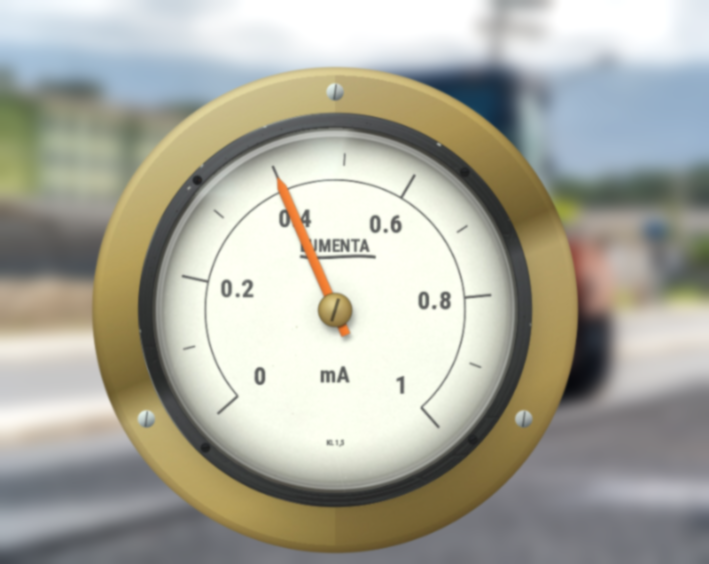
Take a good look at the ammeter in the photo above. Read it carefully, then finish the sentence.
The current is 0.4 mA
